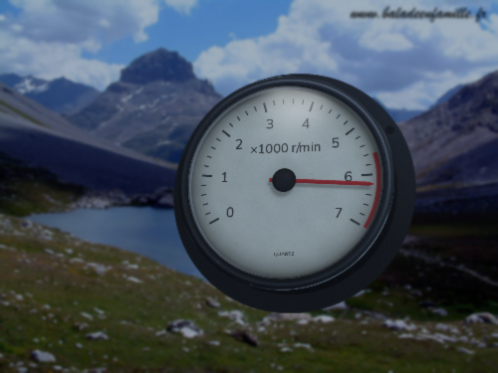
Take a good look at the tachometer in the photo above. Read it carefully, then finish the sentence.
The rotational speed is 6200 rpm
